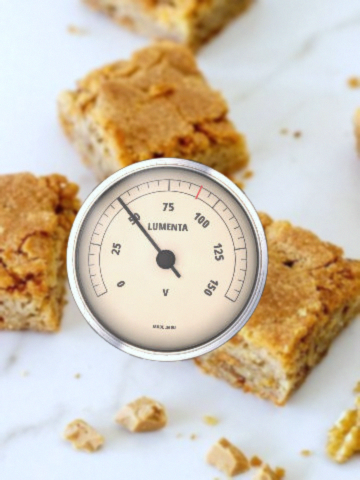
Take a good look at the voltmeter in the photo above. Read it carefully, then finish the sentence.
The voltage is 50 V
